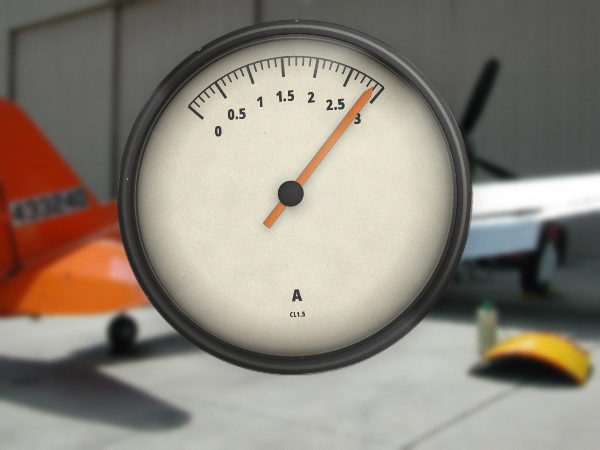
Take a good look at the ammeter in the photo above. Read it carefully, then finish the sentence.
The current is 2.9 A
